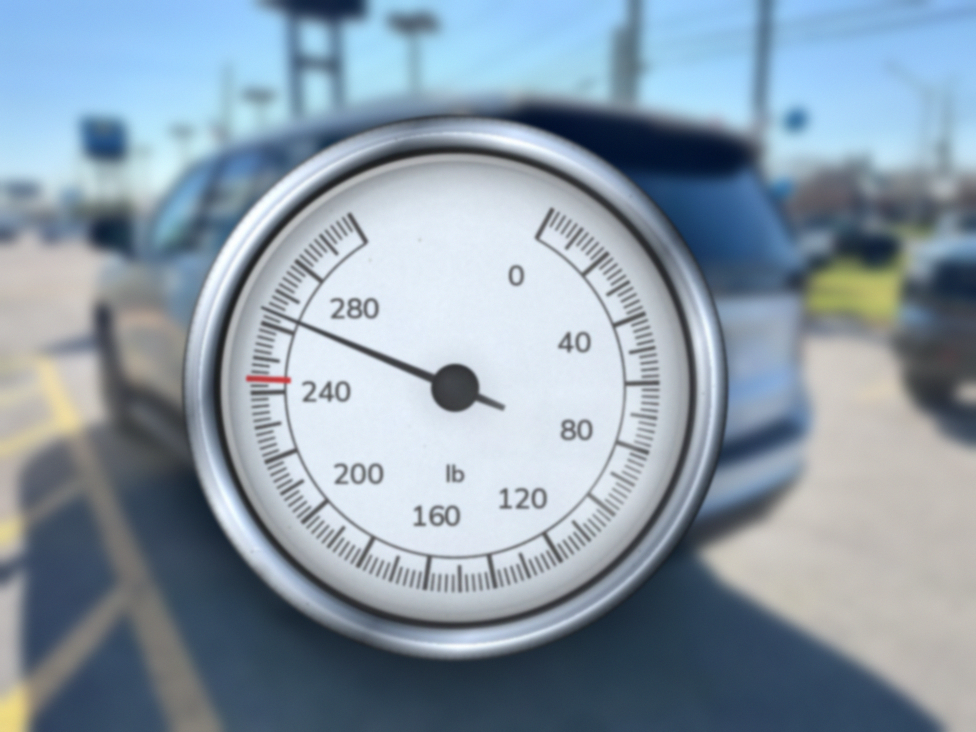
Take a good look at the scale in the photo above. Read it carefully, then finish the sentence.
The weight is 264 lb
